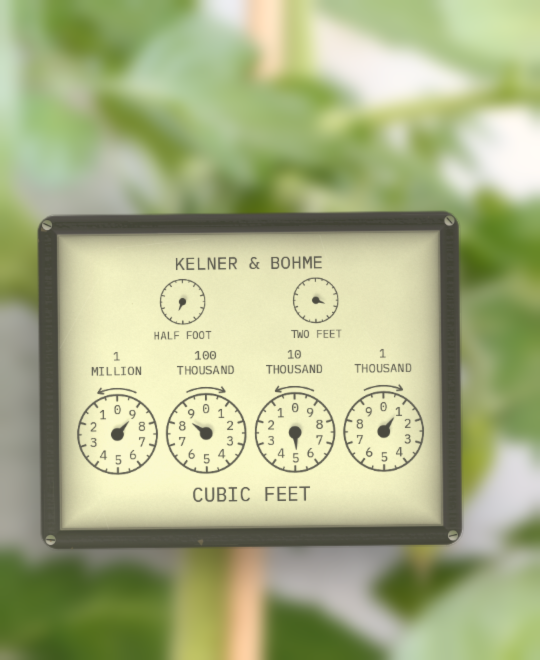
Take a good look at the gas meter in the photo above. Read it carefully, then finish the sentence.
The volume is 885100 ft³
